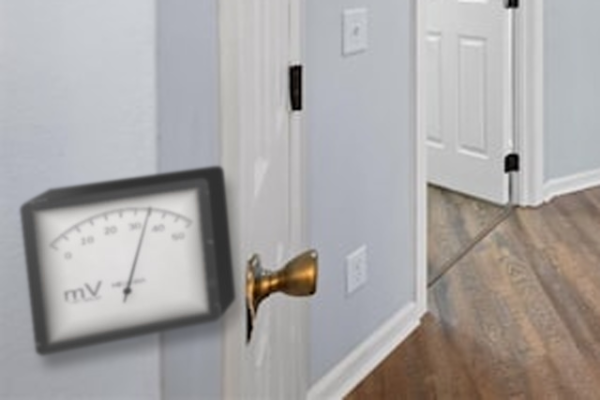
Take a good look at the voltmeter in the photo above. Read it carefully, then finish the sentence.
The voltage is 35 mV
